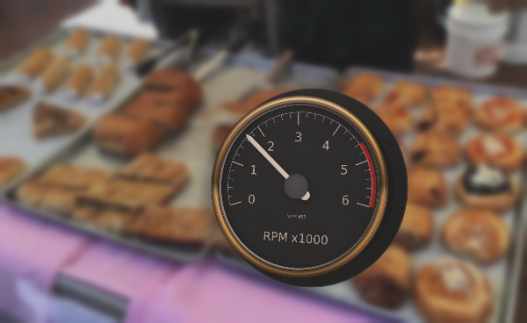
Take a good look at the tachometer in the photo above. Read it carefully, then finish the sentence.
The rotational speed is 1700 rpm
